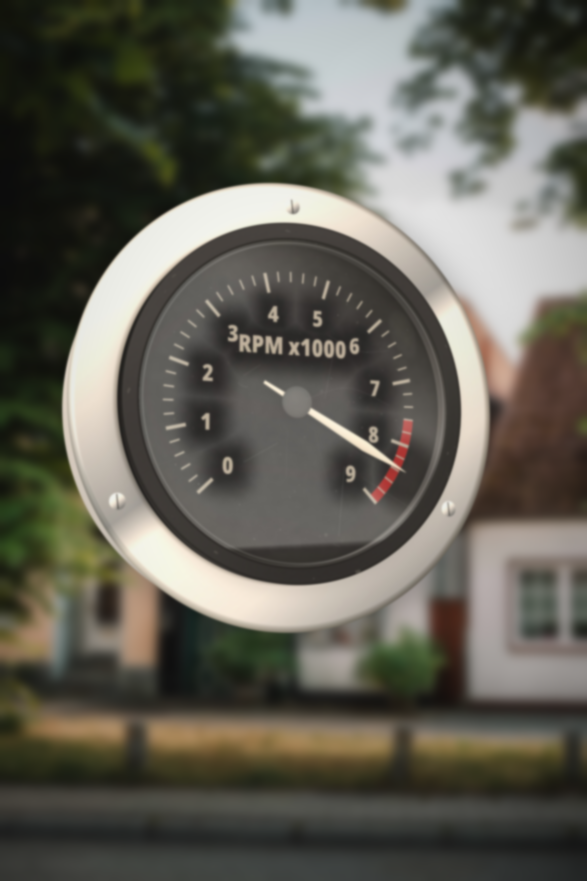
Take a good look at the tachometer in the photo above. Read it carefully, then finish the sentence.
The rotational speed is 8400 rpm
